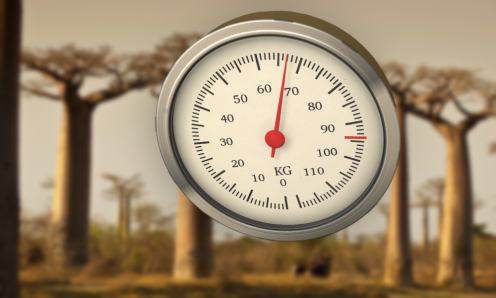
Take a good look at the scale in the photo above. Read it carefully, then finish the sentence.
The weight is 67 kg
